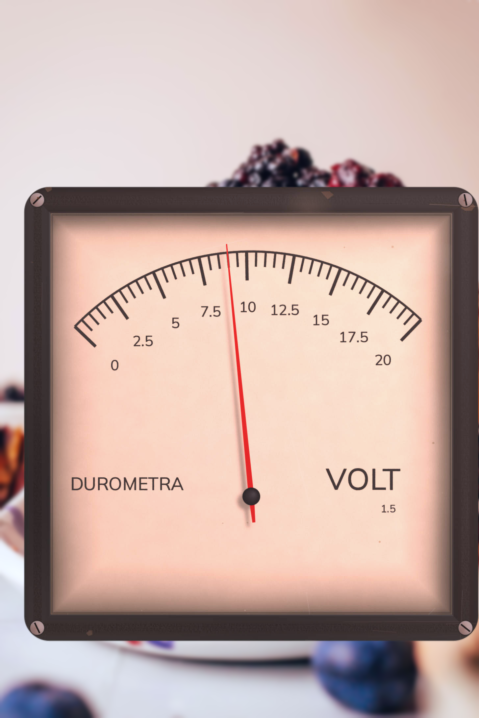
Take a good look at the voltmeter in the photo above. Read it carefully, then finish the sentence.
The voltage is 9 V
